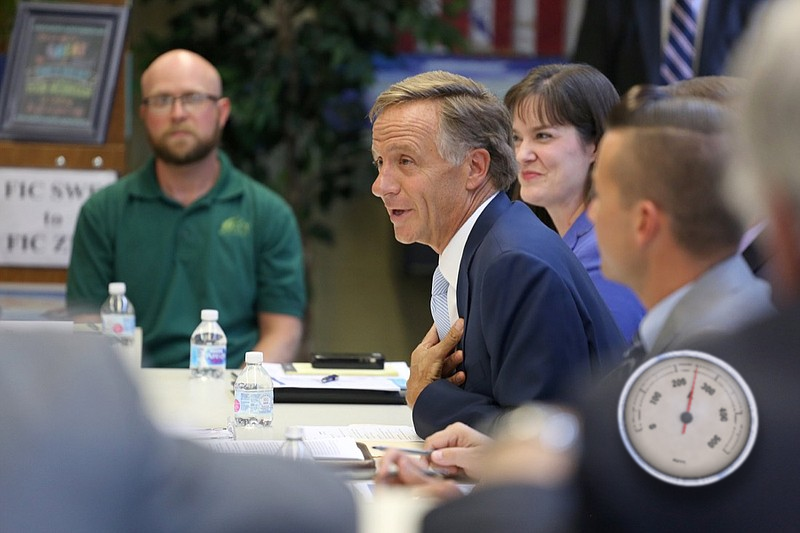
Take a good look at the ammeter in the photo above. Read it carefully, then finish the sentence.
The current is 250 A
